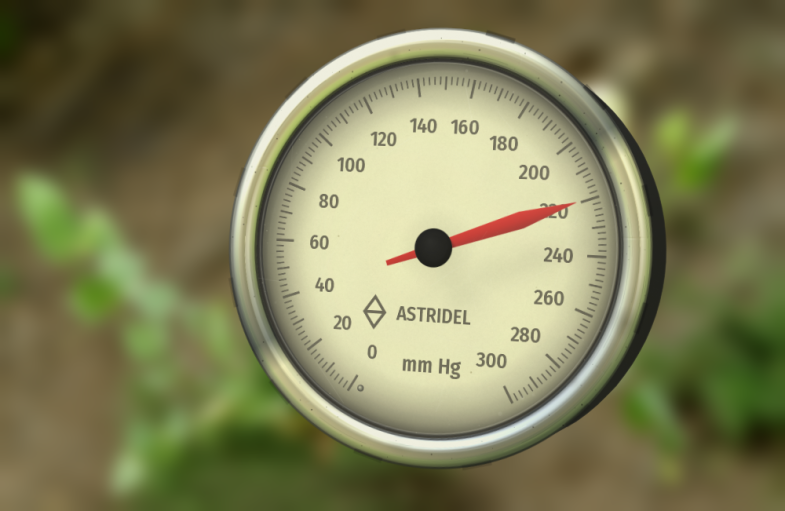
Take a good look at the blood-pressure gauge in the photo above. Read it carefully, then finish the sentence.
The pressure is 220 mmHg
